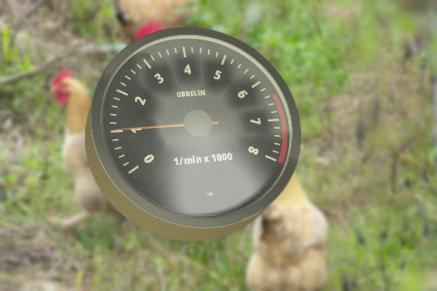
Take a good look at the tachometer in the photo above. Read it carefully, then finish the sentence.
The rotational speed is 1000 rpm
